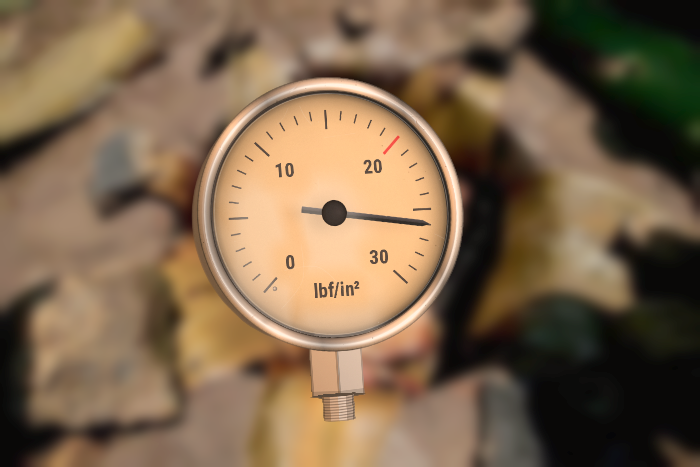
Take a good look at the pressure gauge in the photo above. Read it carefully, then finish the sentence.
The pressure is 26 psi
